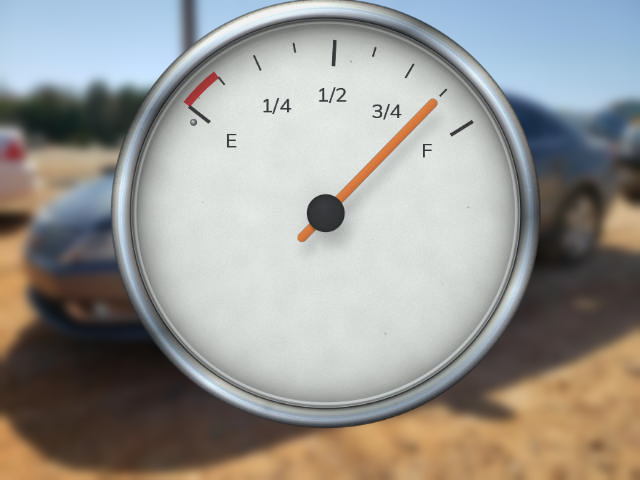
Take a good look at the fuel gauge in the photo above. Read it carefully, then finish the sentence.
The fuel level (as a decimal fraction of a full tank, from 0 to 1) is 0.875
